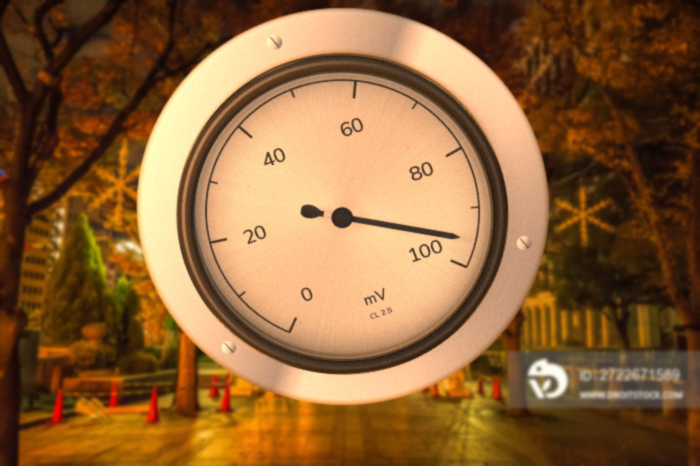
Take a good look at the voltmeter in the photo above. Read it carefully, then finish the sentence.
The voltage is 95 mV
